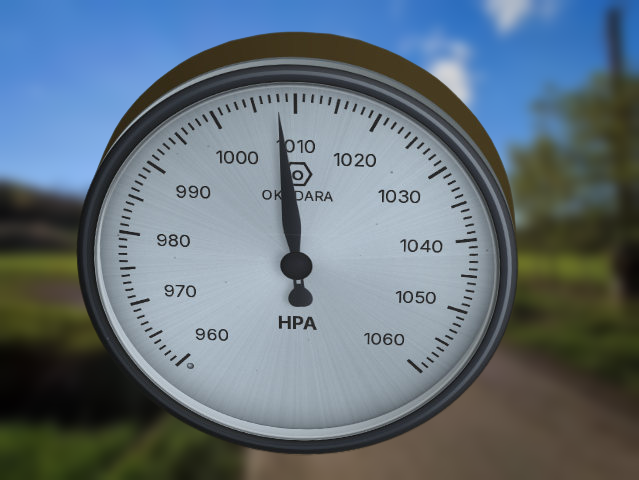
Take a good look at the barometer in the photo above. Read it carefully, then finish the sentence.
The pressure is 1008 hPa
